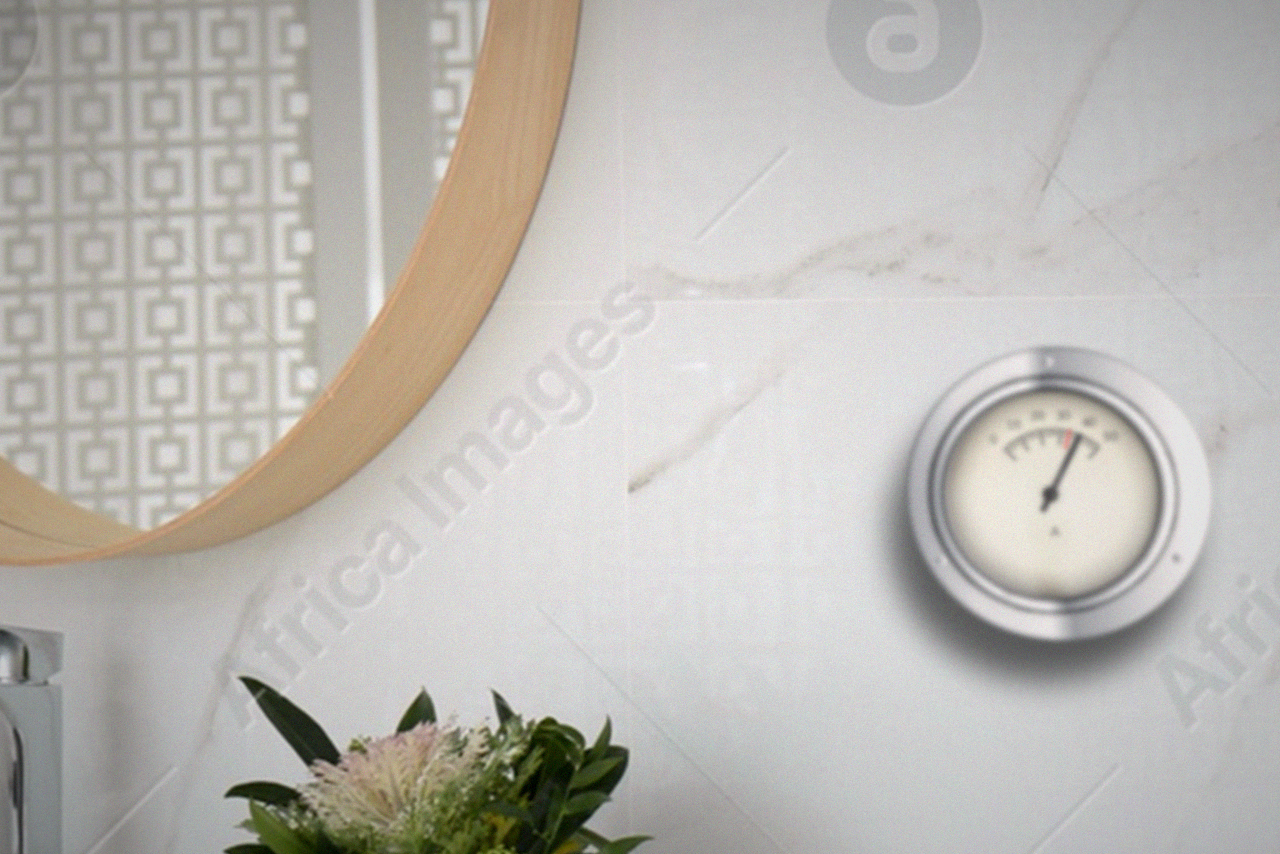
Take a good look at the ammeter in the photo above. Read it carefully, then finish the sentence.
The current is 40 A
